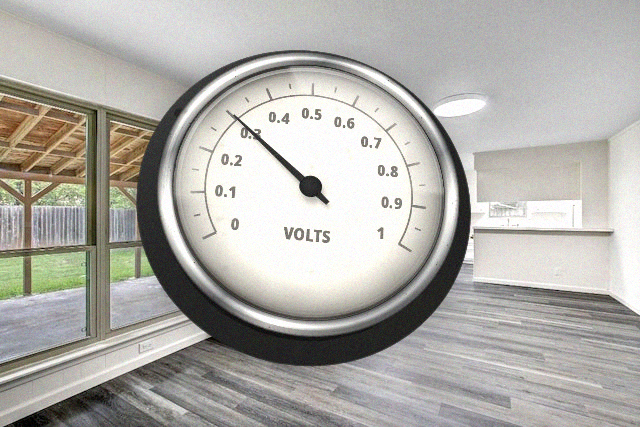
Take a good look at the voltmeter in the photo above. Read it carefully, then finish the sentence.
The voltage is 0.3 V
